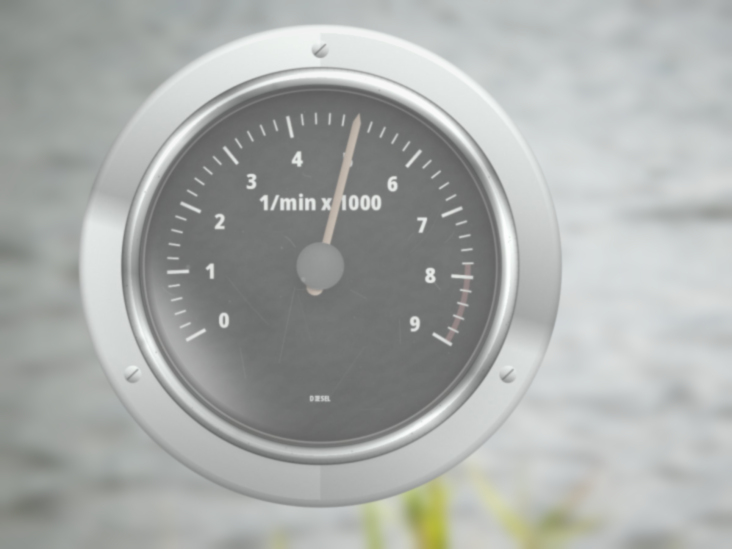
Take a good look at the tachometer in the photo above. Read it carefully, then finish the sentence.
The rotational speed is 5000 rpm
